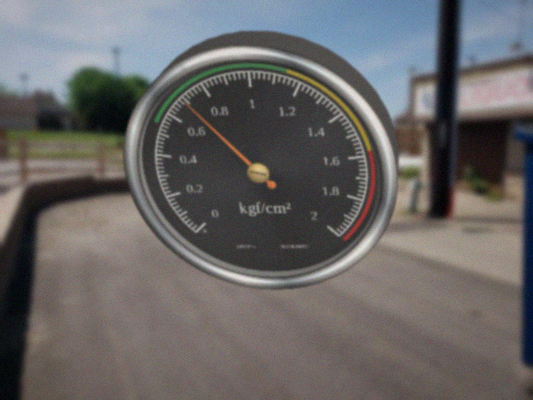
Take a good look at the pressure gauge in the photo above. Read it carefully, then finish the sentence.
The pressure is 0.7 kg/cm²
